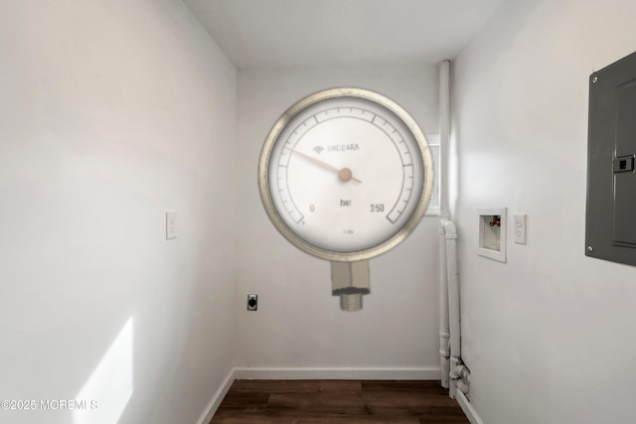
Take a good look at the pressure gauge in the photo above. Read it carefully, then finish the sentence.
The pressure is 65 bar
